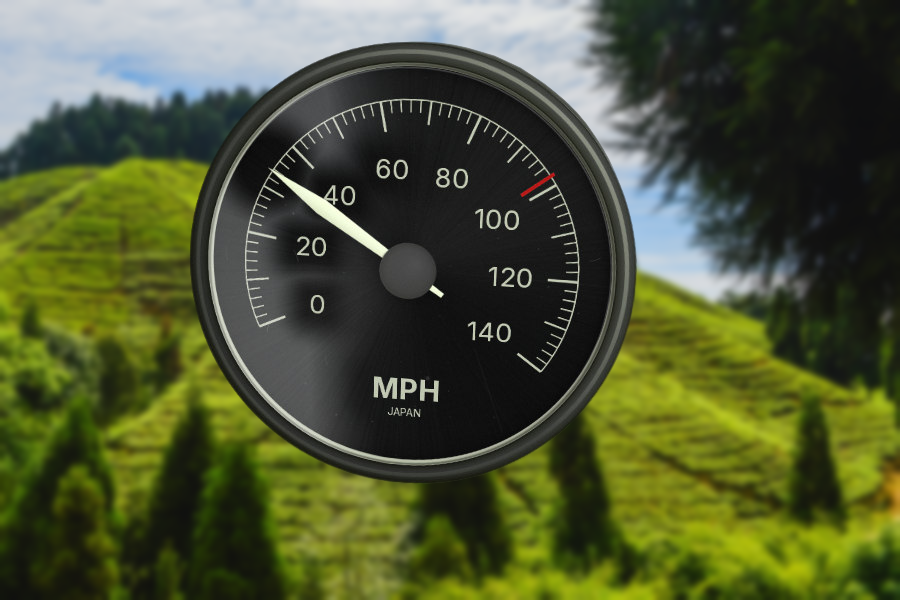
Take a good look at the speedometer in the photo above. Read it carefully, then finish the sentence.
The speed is 34 mph
